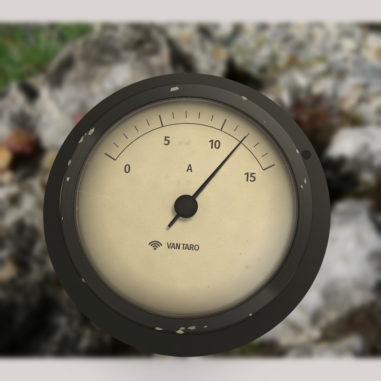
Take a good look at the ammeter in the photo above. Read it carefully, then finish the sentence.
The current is 12 A
